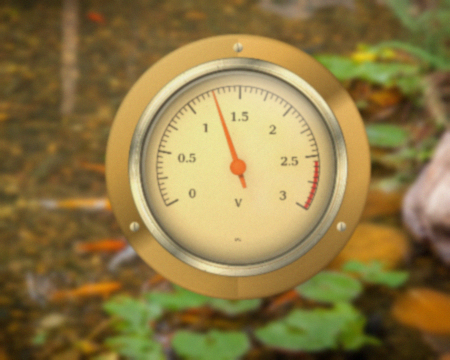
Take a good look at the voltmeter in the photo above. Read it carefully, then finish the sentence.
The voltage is 1.25 V
